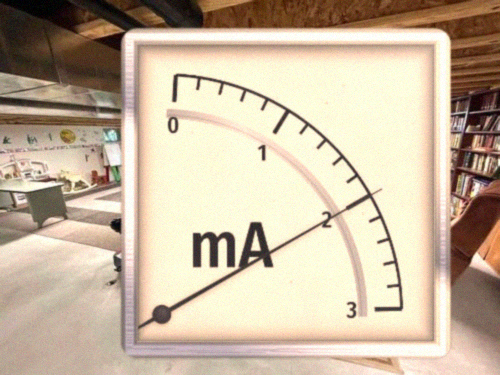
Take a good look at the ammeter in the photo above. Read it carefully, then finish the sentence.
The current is 2 mA
